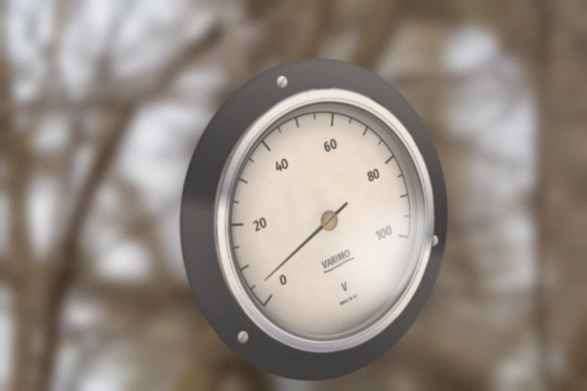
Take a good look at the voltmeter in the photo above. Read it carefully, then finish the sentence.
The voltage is 5 V
